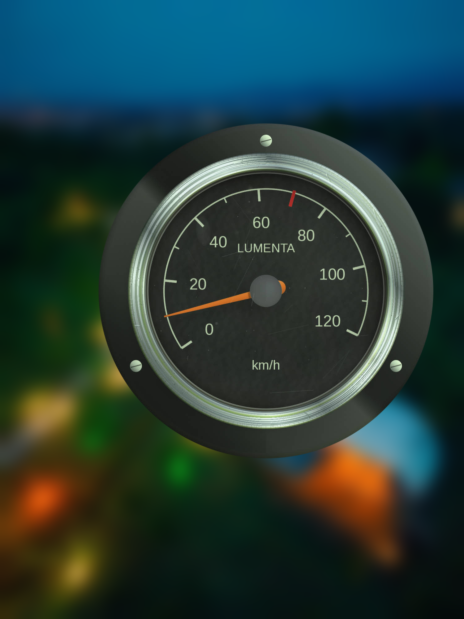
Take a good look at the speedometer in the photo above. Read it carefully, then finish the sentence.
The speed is 10 km/h
